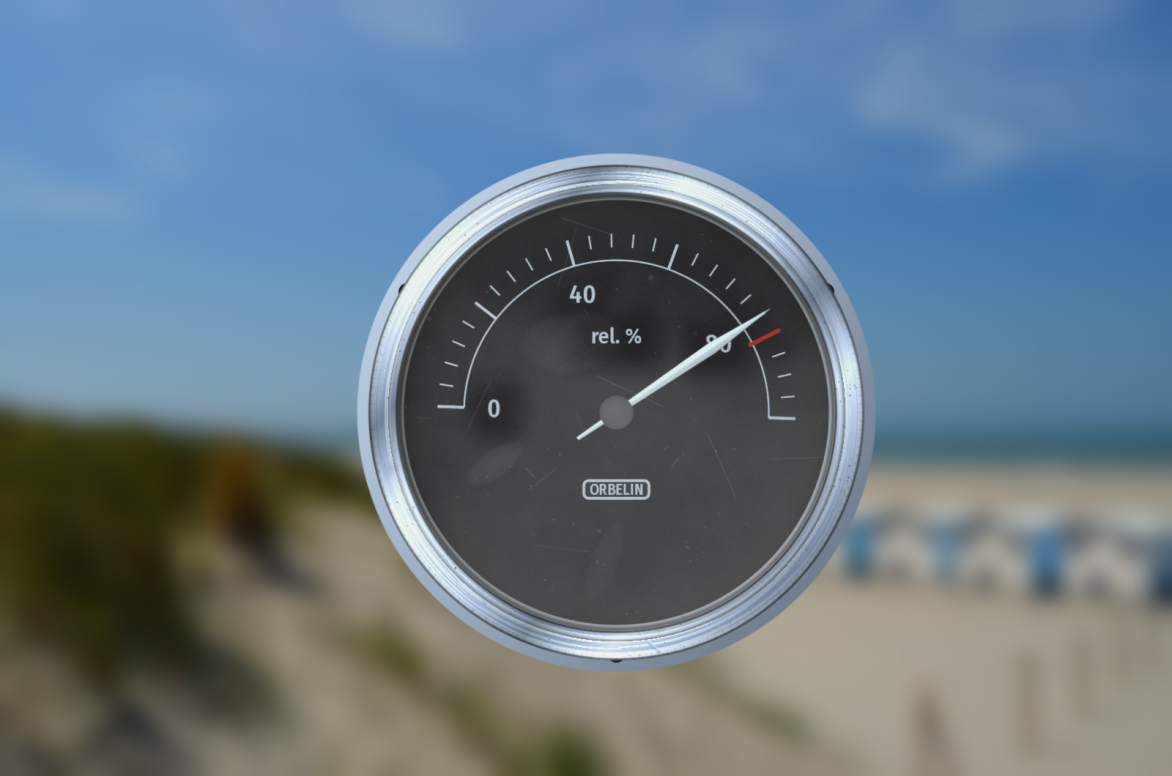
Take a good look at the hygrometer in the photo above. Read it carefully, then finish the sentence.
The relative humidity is 80 %
